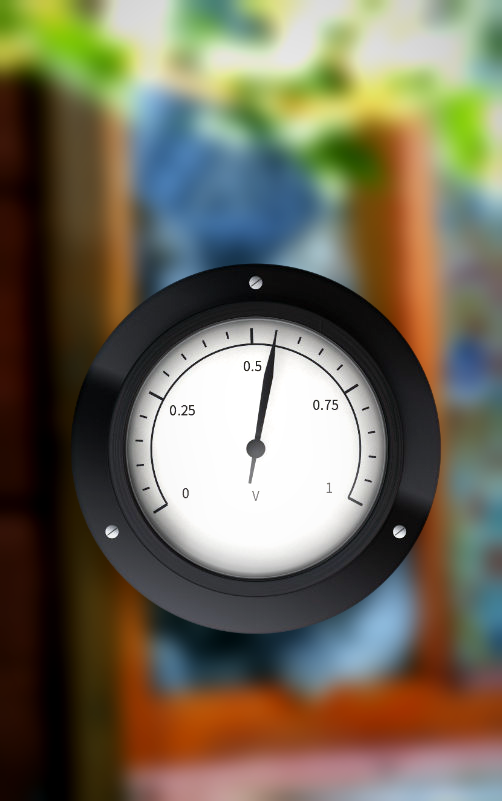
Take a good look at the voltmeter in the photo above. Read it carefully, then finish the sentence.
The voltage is 0.55 V
